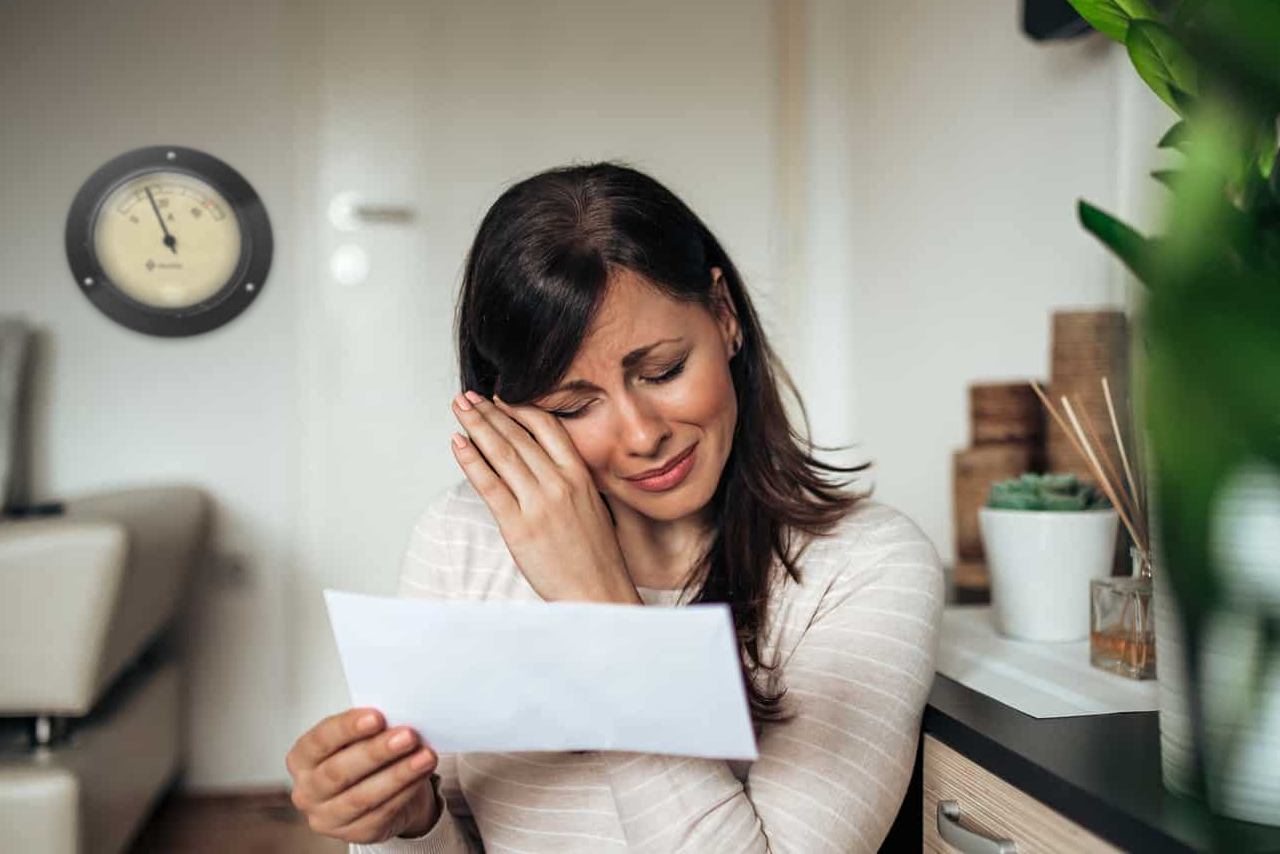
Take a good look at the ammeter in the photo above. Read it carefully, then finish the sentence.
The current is 15 A
